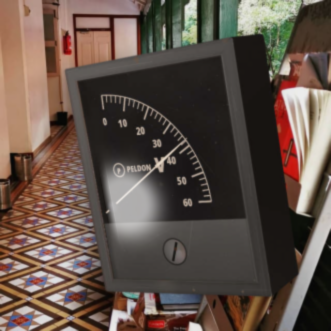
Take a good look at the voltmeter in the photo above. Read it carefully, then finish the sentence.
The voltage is 38 V
